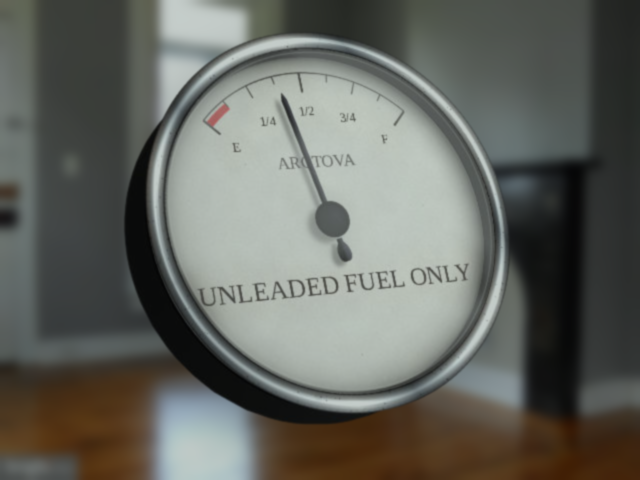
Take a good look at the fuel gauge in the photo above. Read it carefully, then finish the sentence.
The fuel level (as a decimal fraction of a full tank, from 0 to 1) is 0.375
